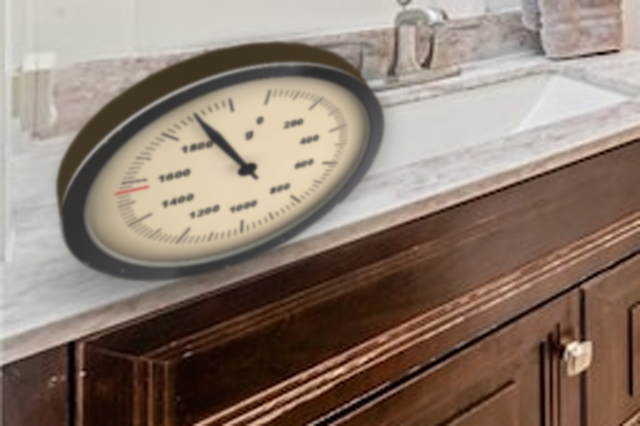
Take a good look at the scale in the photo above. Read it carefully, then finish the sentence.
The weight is 1900 g
